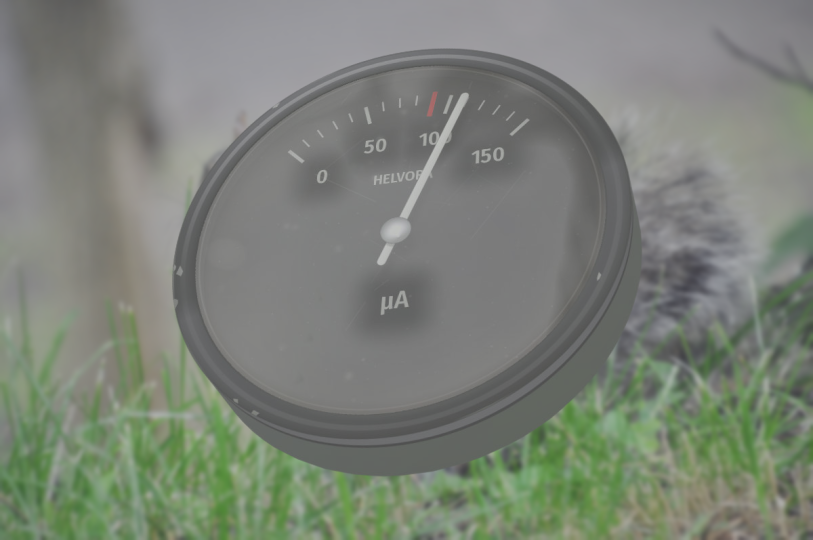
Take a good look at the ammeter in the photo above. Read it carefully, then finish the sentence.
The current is 110 µA
